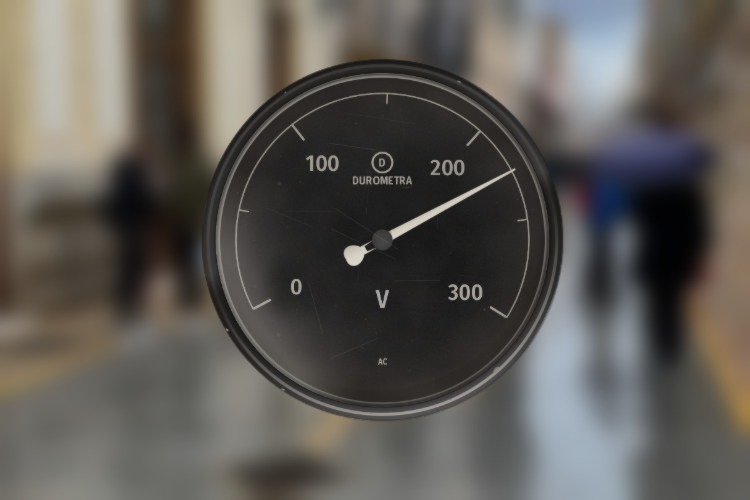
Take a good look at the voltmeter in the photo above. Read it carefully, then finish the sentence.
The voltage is 225 V
